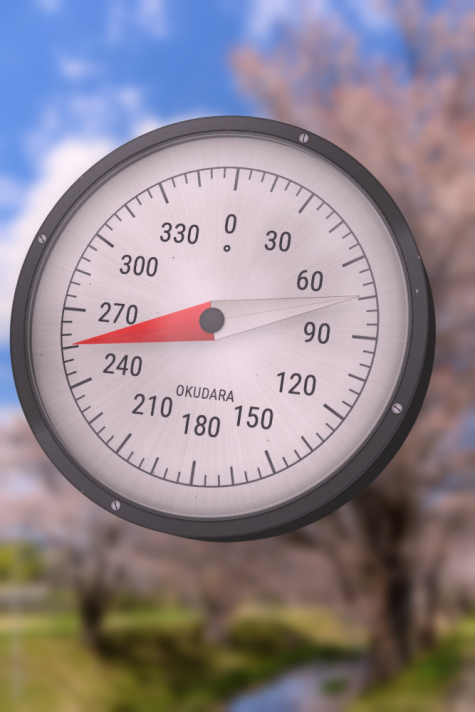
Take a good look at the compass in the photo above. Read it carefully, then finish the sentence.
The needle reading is 255 °
